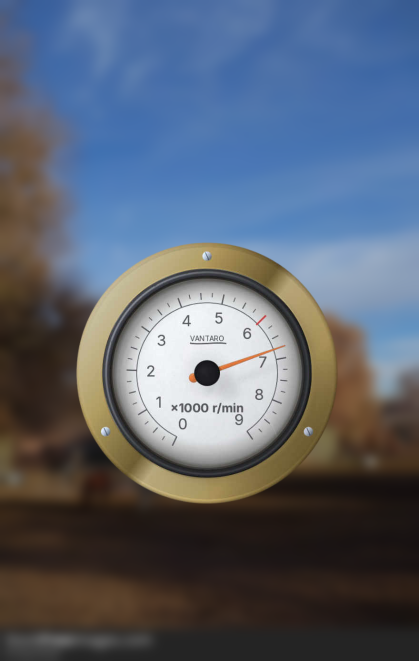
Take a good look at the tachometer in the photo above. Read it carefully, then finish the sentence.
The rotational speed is 6750 rpm
